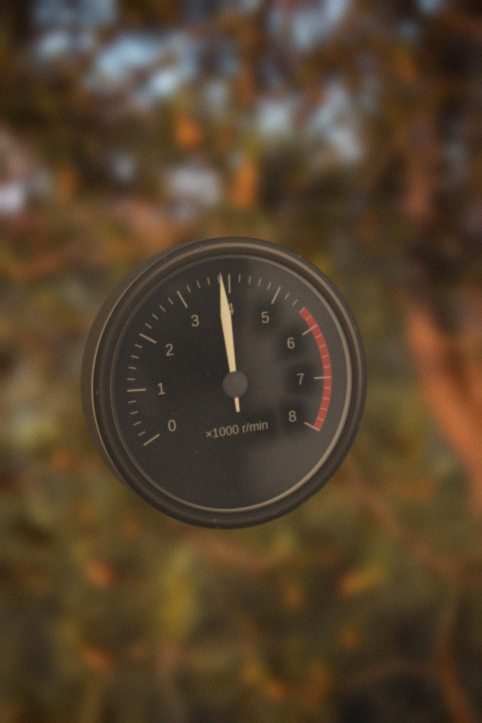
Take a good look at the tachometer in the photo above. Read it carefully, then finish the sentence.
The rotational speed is 3800 rpm
